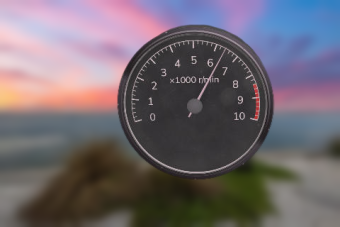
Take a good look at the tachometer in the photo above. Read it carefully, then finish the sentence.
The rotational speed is 6400 rpm
